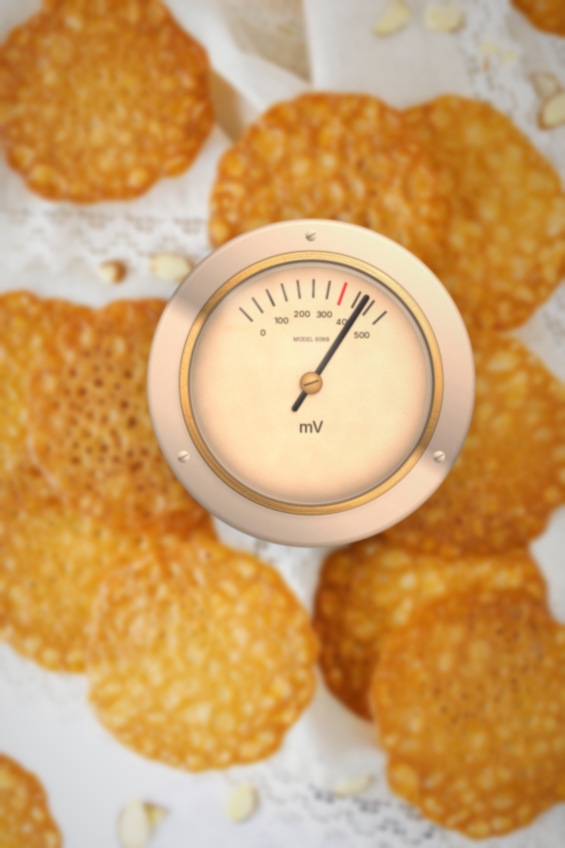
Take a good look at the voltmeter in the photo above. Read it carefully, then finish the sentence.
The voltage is 425 mV
